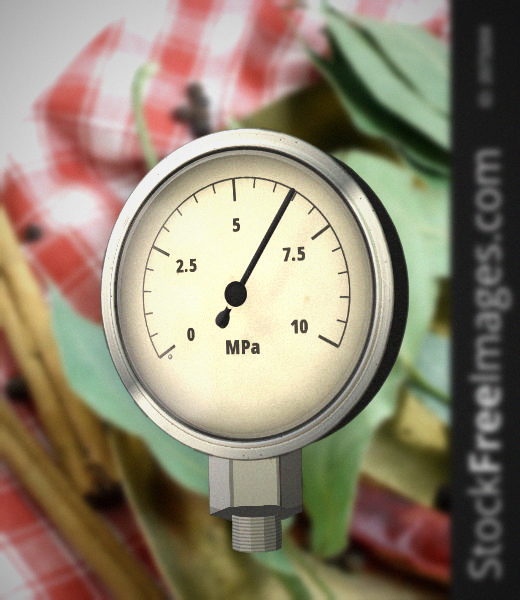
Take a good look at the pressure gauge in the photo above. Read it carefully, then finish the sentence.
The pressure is 6.5 MPa
